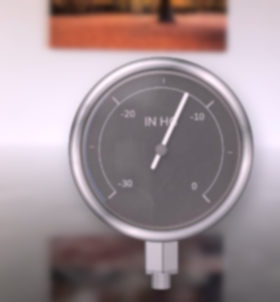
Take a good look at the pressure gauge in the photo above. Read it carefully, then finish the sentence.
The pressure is -12.5 inHg
